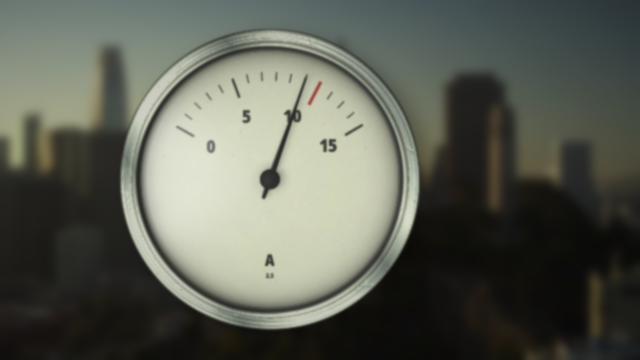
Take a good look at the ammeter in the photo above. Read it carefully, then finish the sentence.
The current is 10 A
